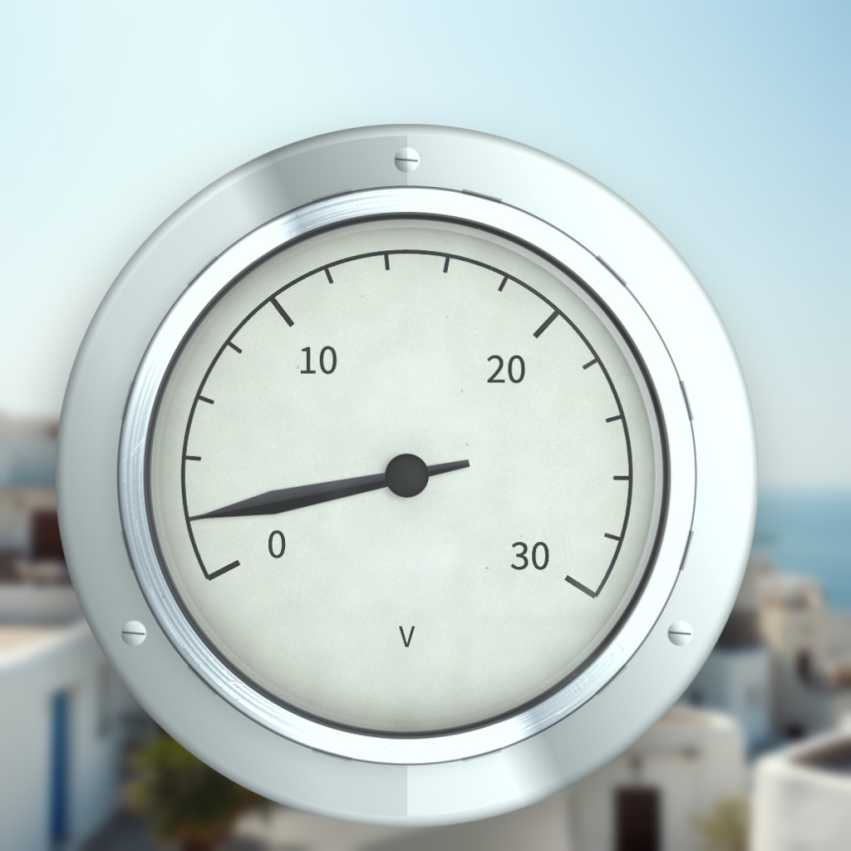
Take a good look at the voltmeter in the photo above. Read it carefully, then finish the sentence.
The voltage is 2 V
